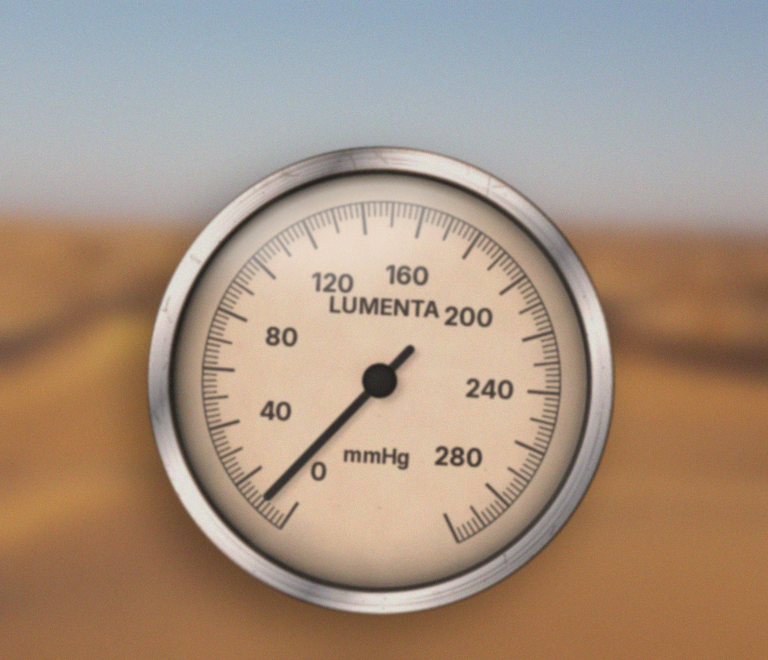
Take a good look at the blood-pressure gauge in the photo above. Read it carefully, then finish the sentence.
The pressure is 10 mmHg
